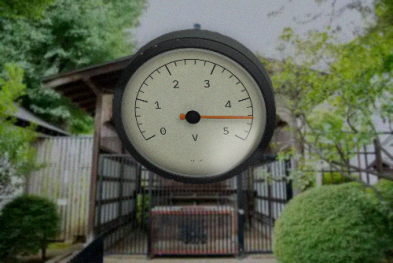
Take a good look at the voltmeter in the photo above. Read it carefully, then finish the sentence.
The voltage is 4.4 V
